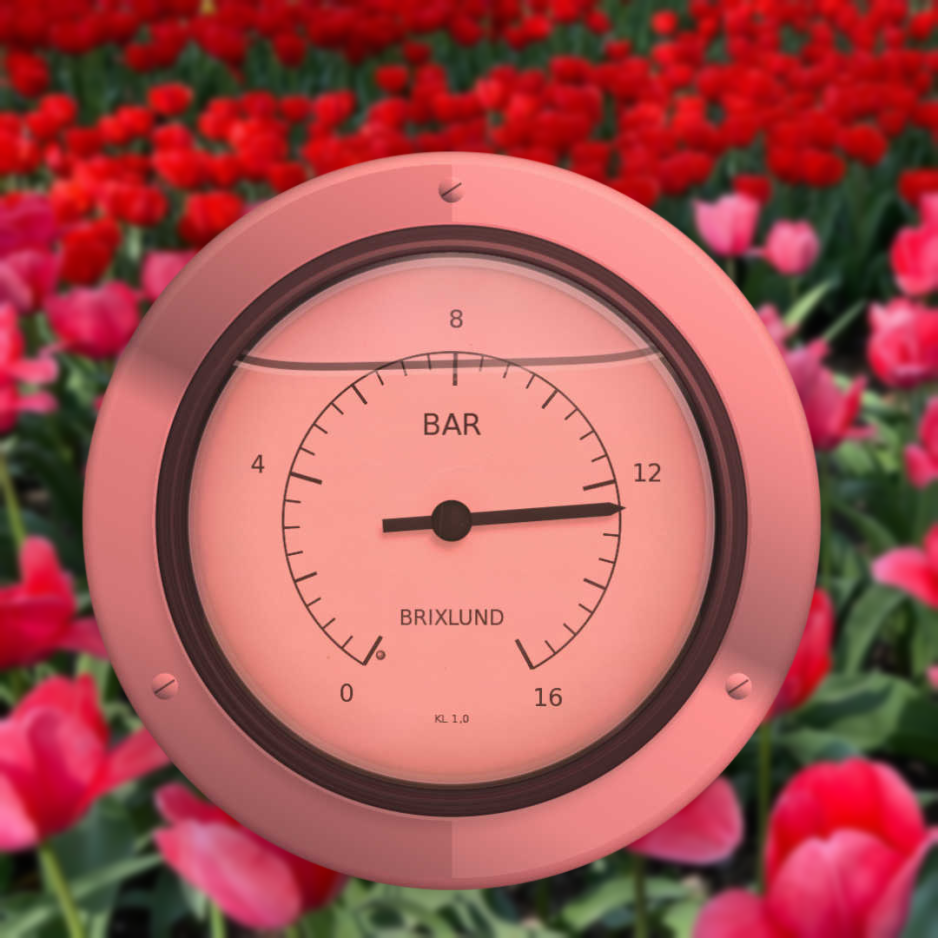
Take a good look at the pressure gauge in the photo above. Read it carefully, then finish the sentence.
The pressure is 12.5 bar
